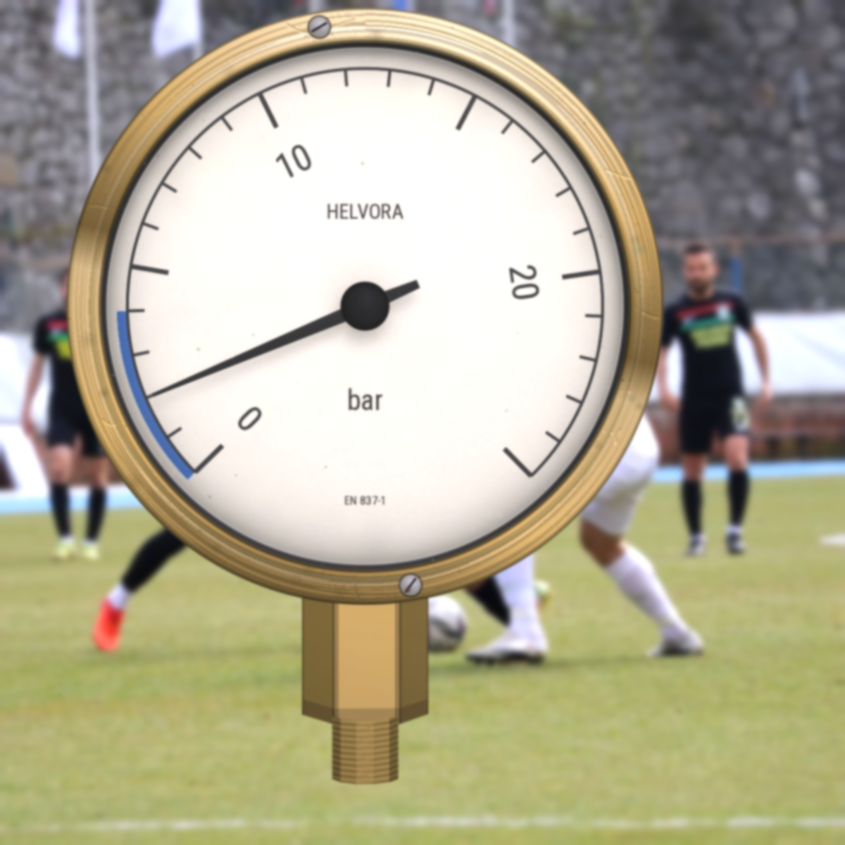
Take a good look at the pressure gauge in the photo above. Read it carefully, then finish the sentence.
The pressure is 2 bar
